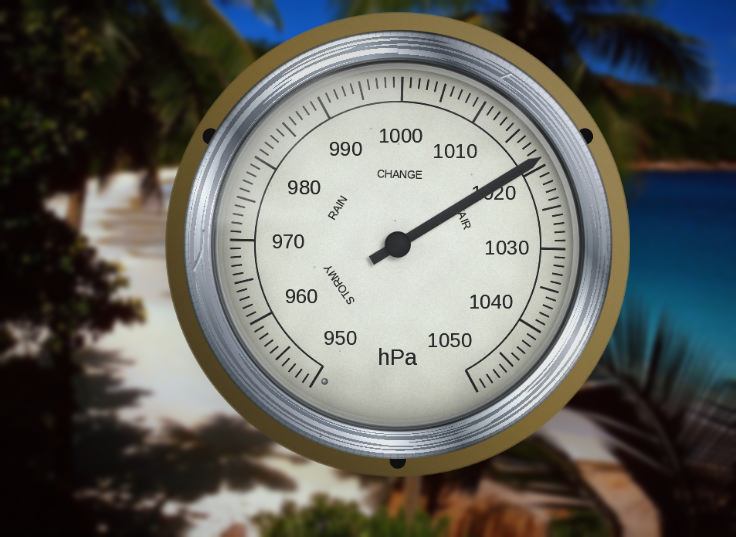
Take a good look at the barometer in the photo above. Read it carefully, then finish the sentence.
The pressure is 1019 hPa
